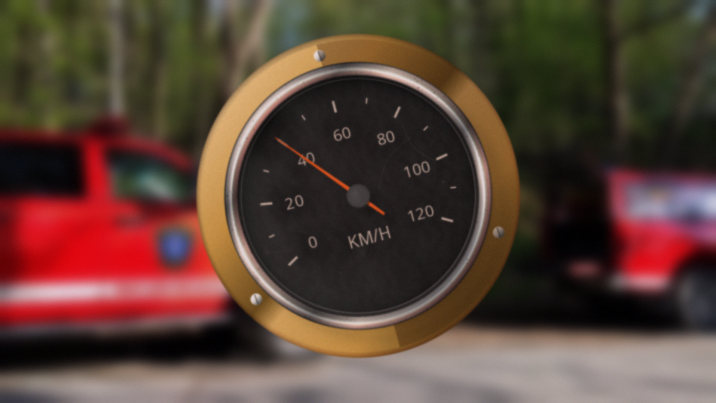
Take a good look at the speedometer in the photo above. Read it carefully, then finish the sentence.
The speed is 40 km/h
